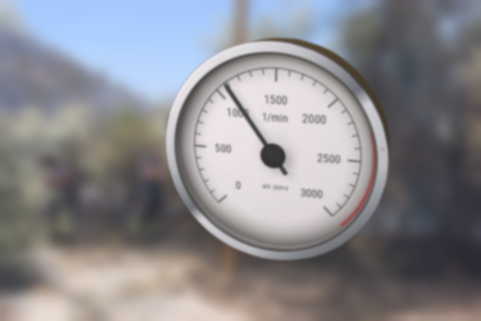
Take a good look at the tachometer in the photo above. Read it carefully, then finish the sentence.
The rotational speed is 1100 rpm
